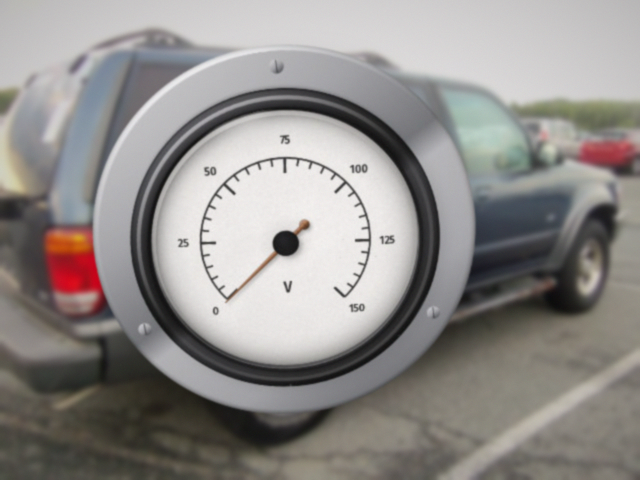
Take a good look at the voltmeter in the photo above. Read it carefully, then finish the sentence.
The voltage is 0 V
